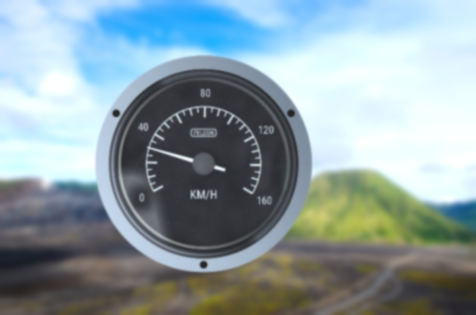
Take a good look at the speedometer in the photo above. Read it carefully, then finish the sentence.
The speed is 30 km/h
